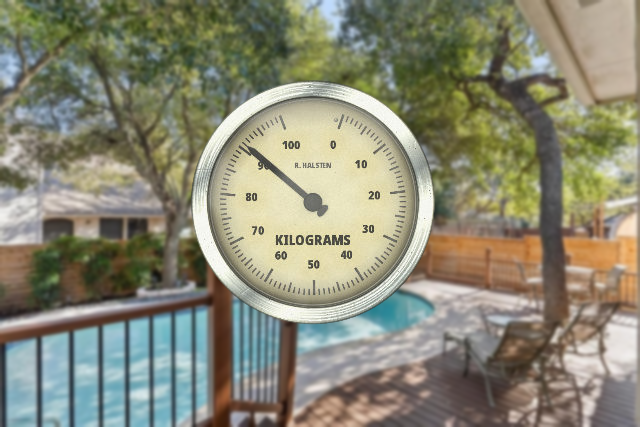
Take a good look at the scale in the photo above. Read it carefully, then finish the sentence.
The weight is 91 kg
